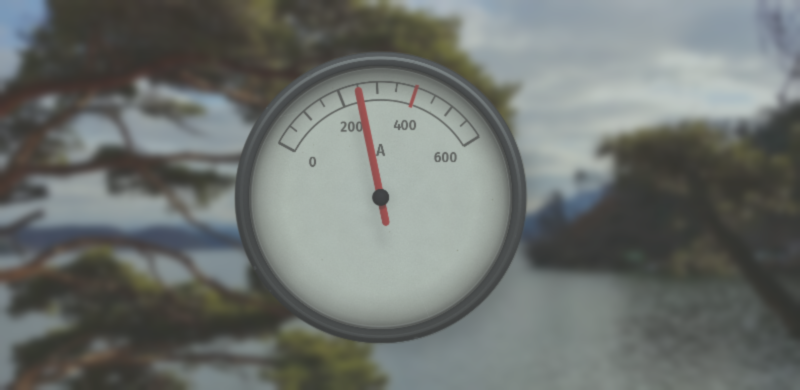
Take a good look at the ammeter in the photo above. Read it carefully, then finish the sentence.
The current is 250 A
